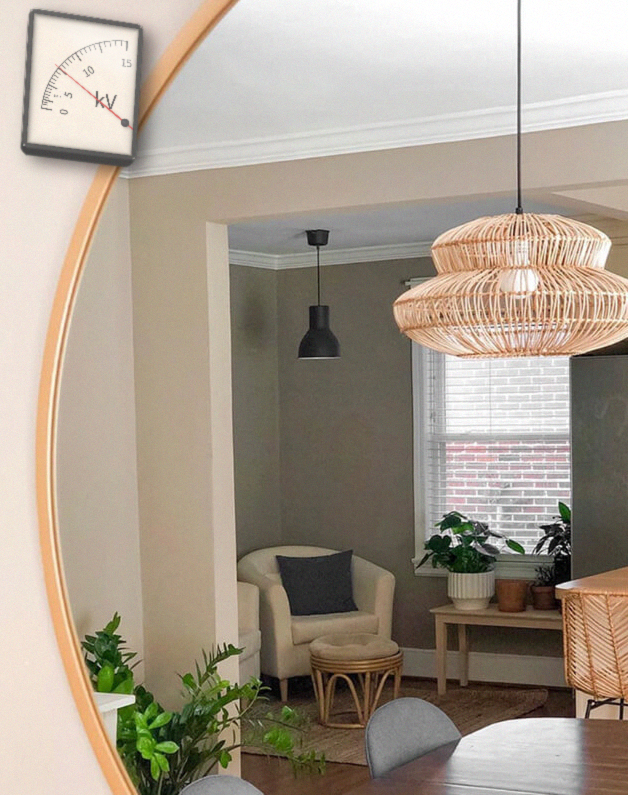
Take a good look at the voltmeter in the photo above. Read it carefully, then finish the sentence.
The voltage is 7.5 kV
